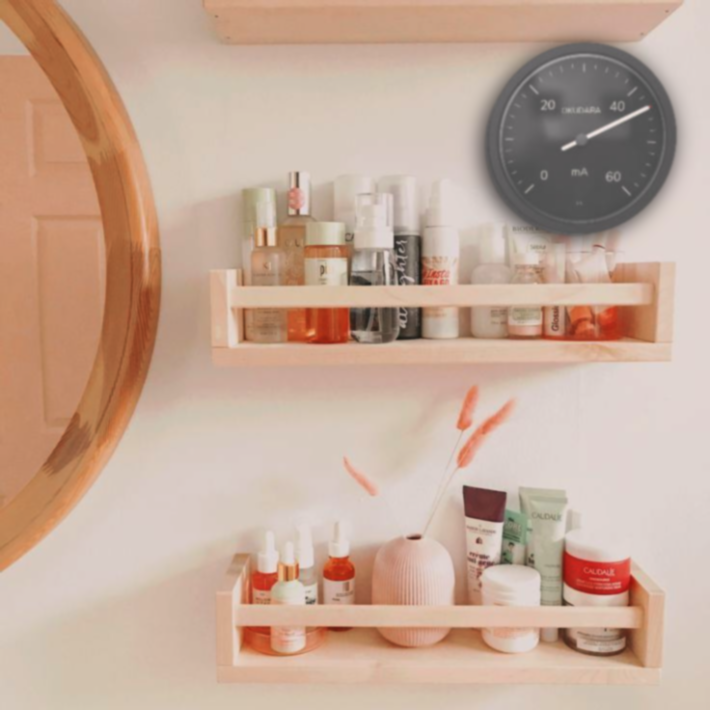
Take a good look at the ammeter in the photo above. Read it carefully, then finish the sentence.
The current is 44 mA
